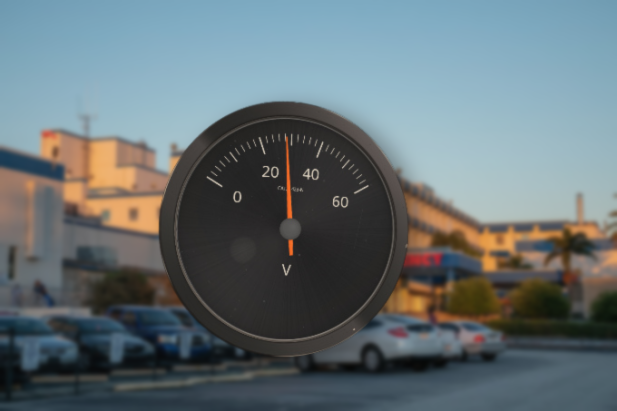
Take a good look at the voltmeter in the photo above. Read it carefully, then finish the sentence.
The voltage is 28 V
